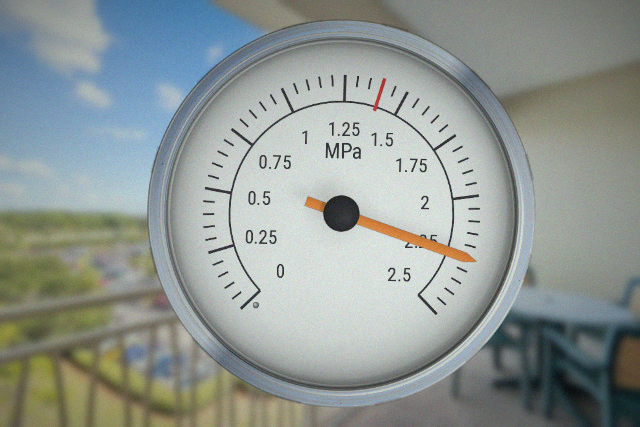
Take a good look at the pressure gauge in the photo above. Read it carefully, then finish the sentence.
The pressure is 2.25 MPa
